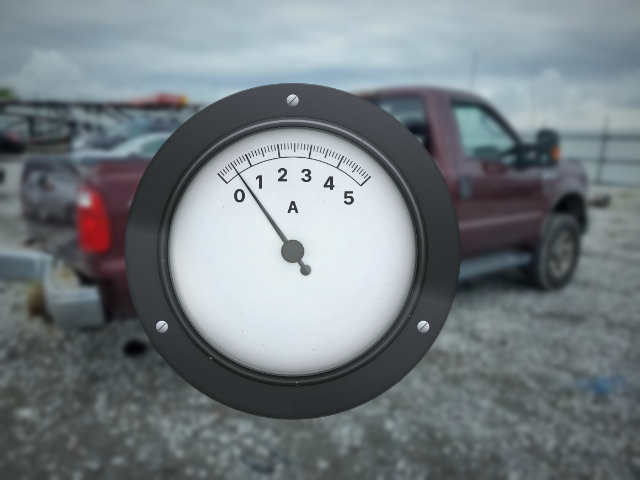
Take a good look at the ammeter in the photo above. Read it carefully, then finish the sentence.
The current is 0.5 A
